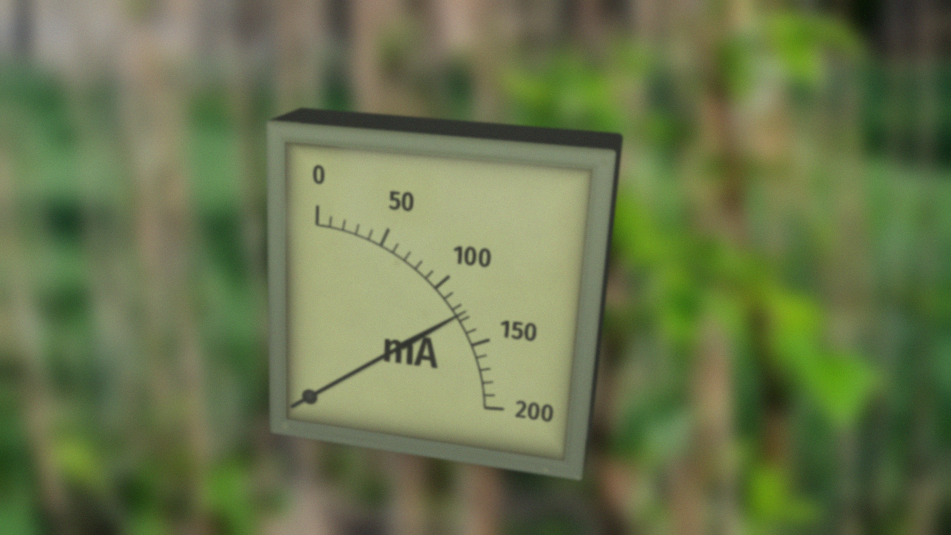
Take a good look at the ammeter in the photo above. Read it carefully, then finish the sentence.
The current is 125 mA
